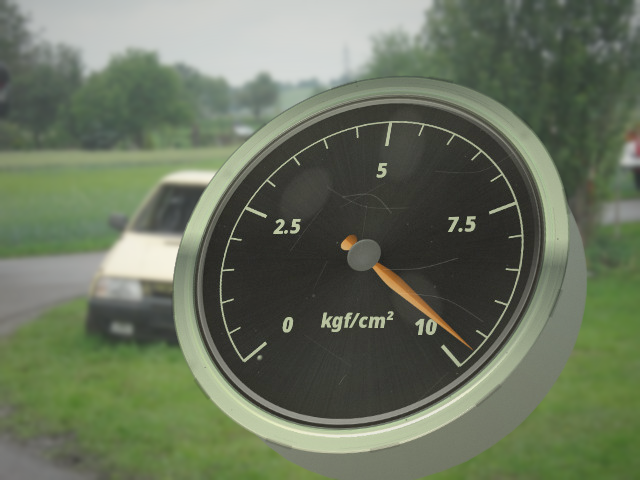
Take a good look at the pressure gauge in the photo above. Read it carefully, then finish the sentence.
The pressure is 9.75 kg/cm²
